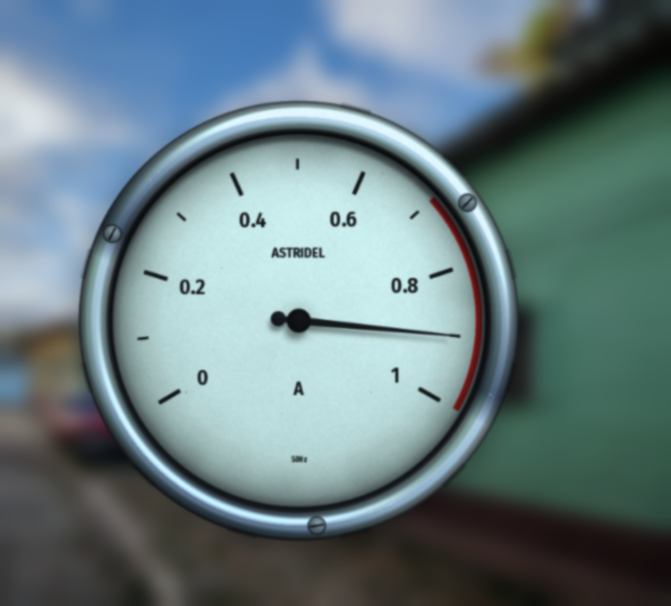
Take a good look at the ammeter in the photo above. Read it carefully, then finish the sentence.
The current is 0.9 A
